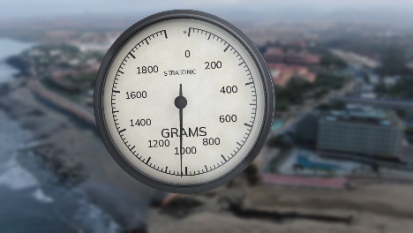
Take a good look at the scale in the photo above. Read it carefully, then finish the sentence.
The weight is 1020 g
